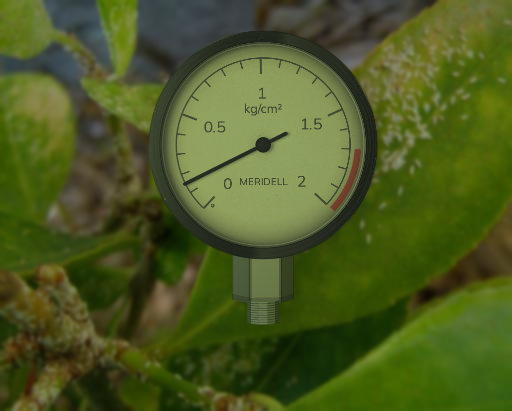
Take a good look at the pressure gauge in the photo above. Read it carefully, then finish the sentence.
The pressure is 0.15 kg/cm²
